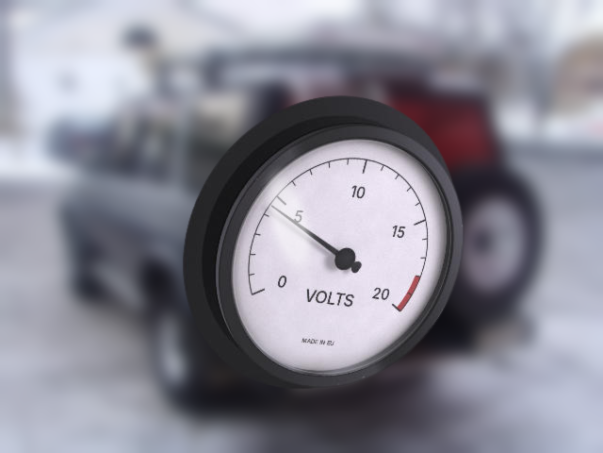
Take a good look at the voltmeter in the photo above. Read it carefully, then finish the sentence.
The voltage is 4.5 V
